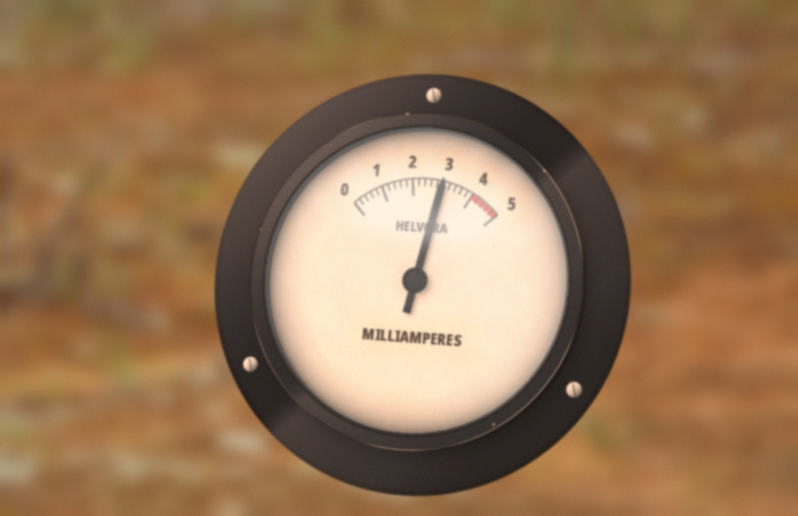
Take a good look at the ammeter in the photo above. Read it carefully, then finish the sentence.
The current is 3 mA
